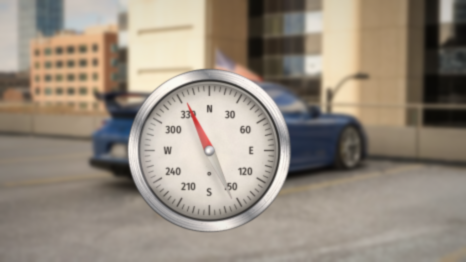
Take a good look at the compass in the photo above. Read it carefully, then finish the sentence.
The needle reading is 335 °
